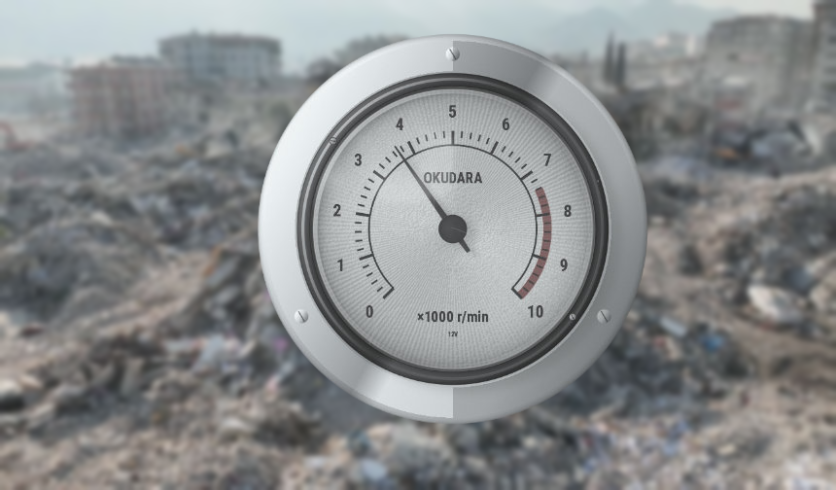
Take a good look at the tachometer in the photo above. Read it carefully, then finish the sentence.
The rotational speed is 3700 rpm
